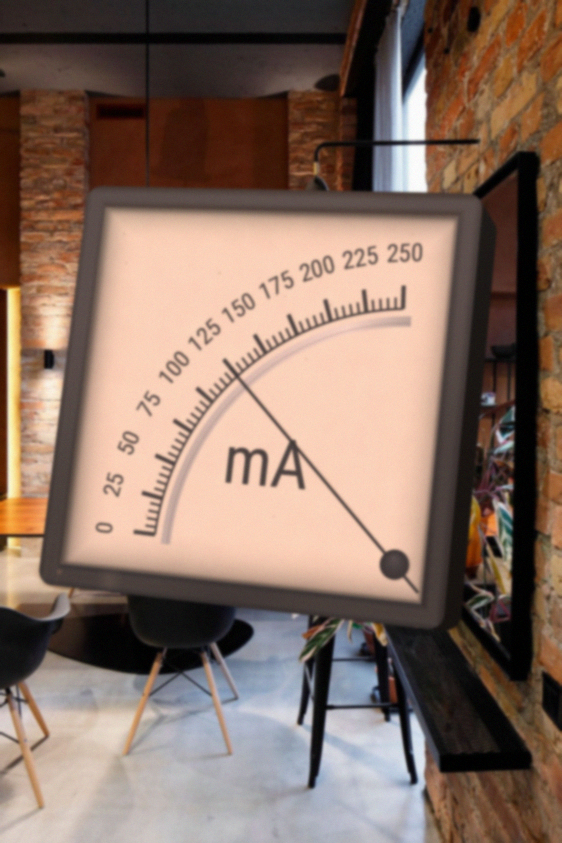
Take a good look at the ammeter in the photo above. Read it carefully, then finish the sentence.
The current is 125 mA
